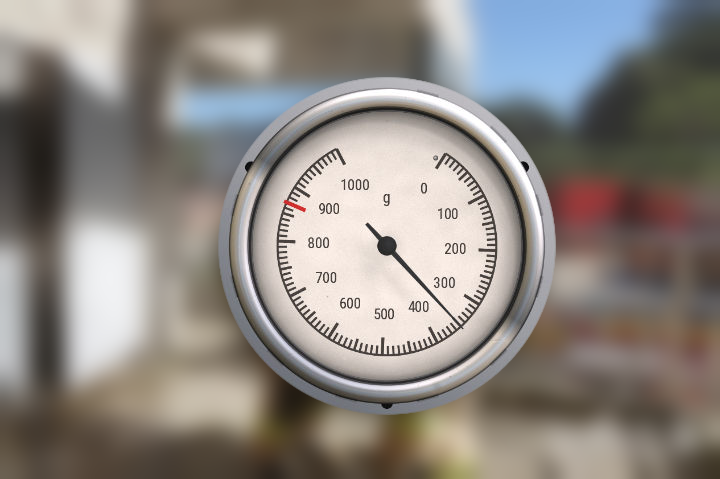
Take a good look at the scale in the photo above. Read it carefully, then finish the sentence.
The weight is 350 g
